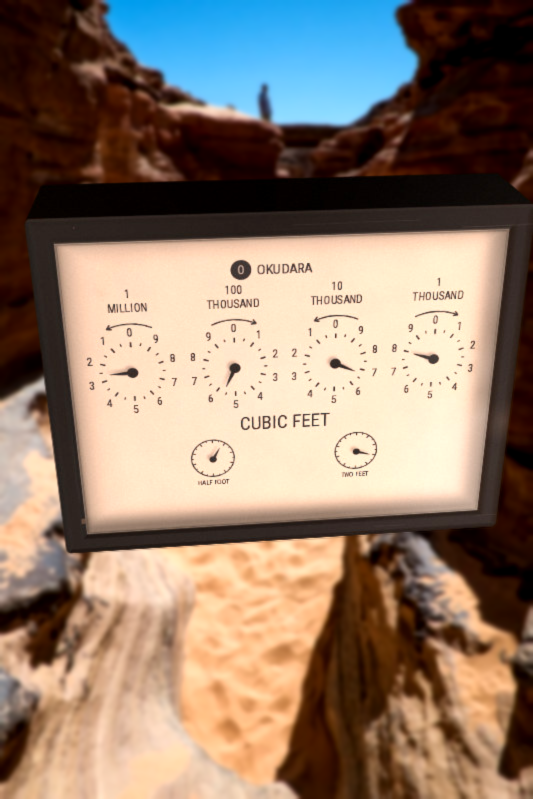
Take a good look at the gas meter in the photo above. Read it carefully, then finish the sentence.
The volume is 256800 ft³
